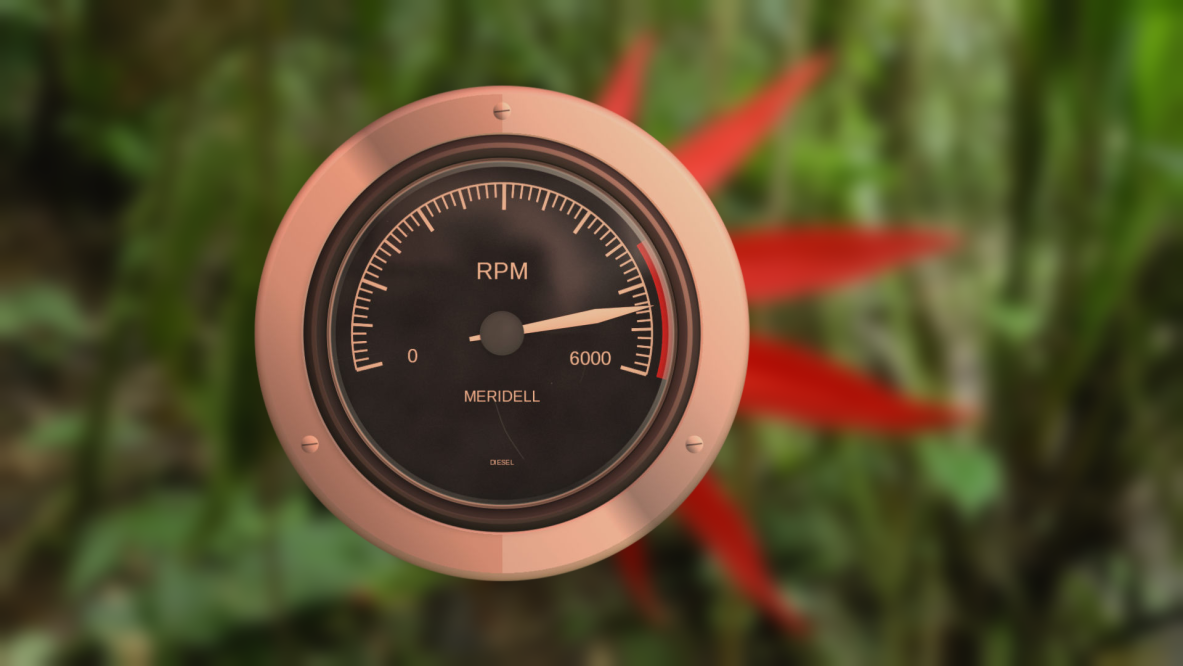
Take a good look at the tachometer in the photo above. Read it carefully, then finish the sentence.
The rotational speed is 5250 rpm
